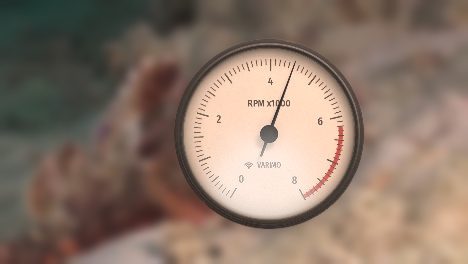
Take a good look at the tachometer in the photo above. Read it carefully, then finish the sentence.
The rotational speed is 4500 rpm
